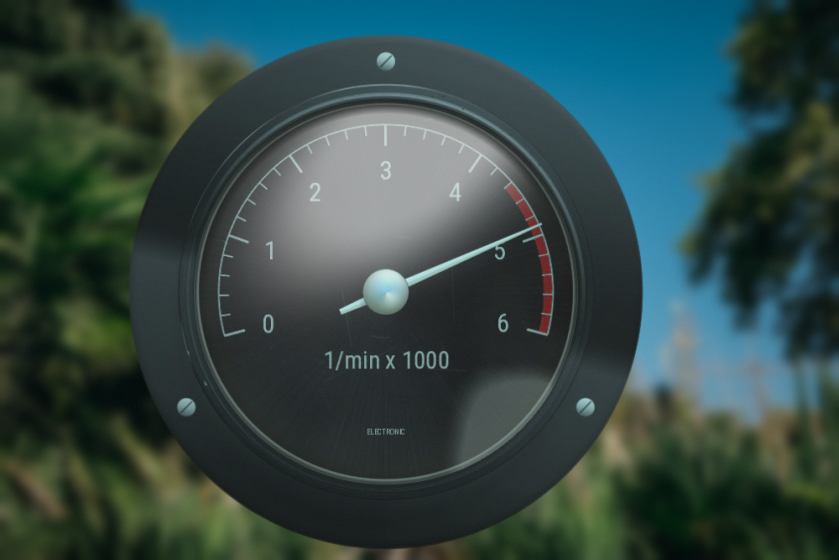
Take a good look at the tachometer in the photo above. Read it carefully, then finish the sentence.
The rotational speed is 4900 rpm
